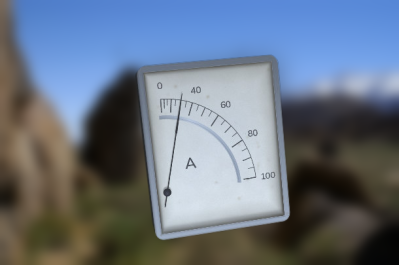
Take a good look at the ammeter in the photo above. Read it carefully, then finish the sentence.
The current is 30 A
